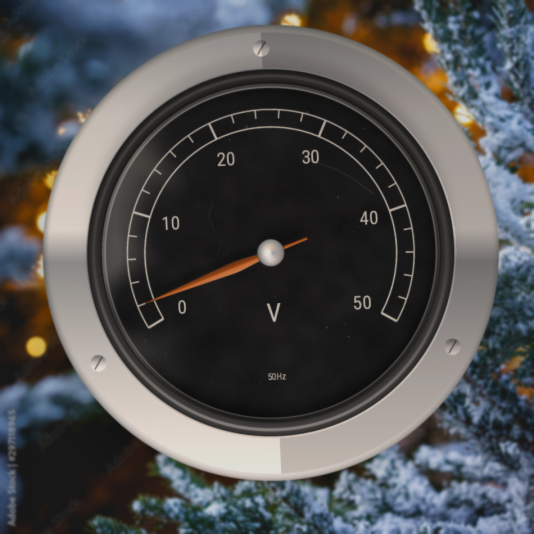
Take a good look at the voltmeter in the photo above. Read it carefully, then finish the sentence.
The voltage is 2 V
